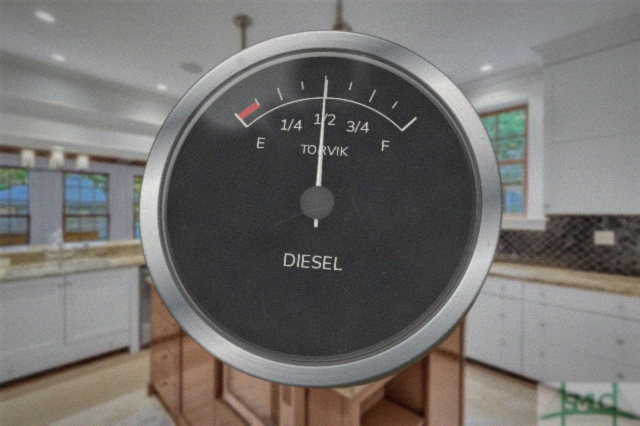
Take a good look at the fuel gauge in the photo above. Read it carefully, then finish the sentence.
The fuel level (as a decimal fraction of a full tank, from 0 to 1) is 0.5
